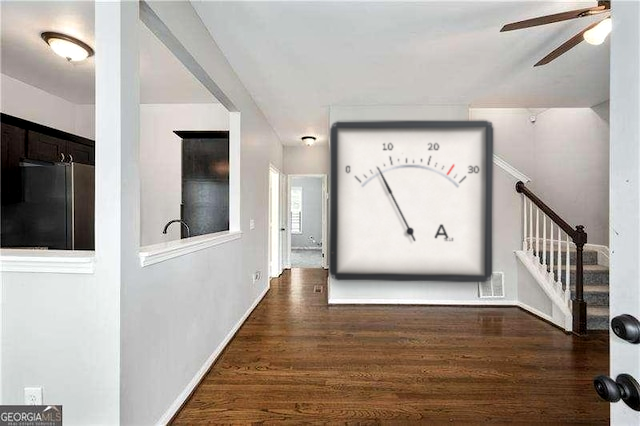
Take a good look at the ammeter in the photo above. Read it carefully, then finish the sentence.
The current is 6 A
